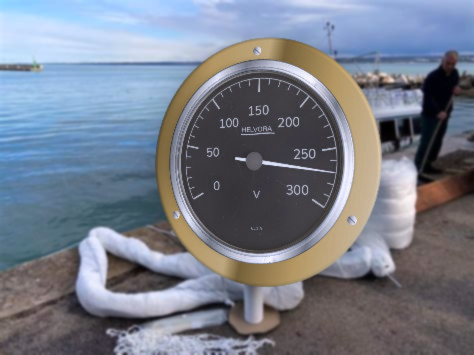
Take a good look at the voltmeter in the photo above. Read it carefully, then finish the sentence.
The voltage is 270 V
